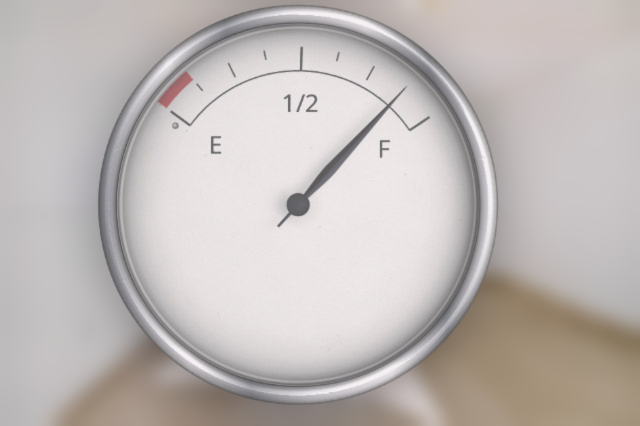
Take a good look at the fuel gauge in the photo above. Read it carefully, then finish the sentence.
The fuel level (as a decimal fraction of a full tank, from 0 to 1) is 0.875
